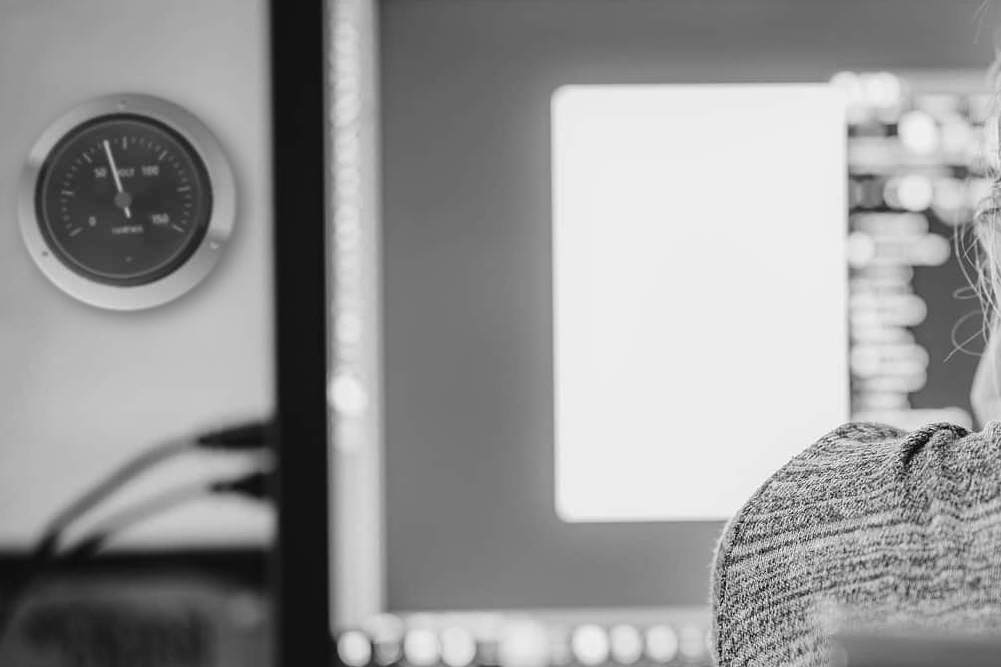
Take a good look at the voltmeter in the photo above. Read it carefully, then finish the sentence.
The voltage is 65 V
